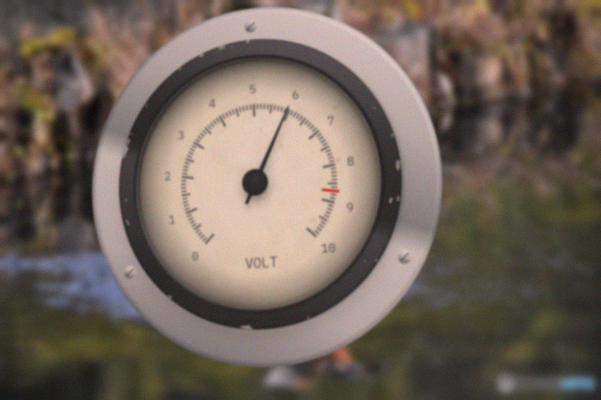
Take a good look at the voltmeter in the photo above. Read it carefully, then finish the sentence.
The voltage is 6 V
